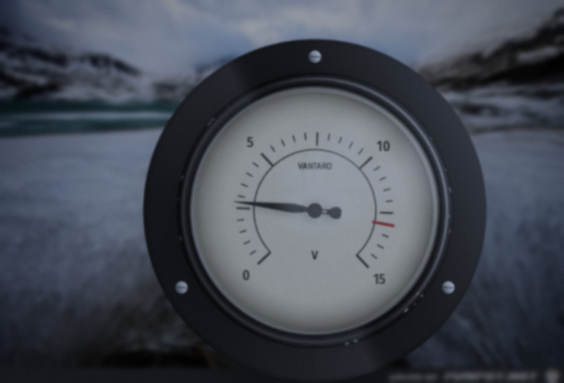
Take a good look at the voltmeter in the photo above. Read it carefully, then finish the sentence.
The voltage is 2.75 V
